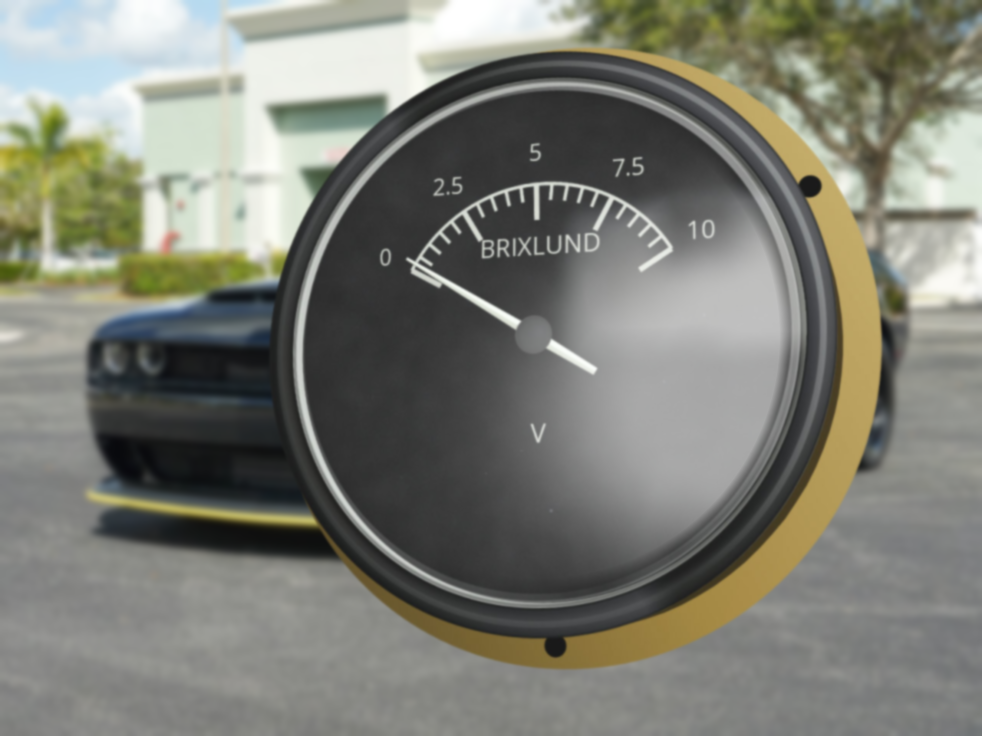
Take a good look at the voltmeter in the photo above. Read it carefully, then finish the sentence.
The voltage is 0.25 V
